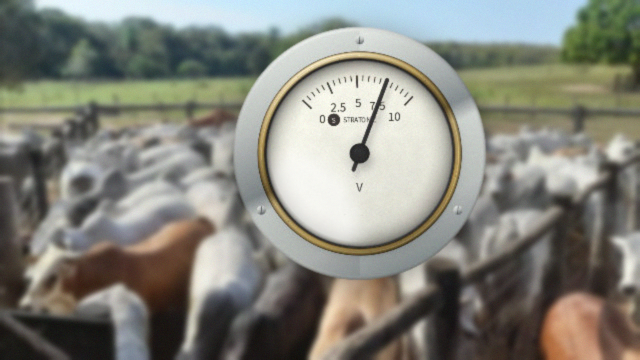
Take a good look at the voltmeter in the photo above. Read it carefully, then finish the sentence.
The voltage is 7.5 V
